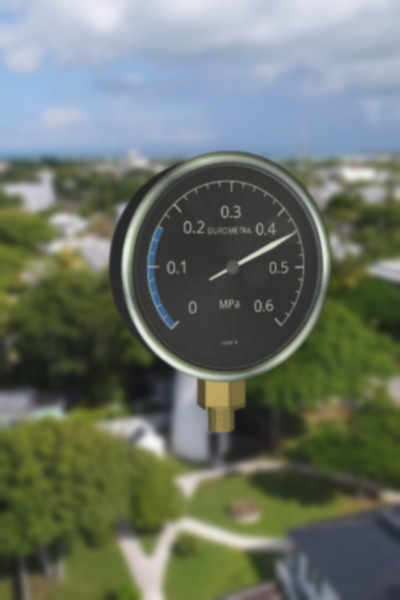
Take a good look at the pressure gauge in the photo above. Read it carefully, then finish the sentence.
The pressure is 0.44 MPa
